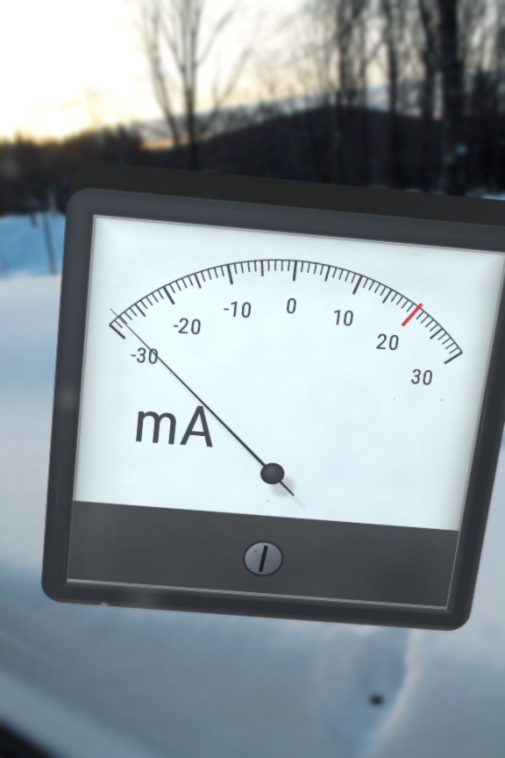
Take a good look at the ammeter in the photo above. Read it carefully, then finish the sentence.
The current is -28 mA
